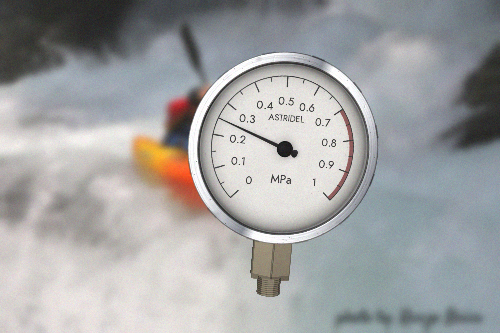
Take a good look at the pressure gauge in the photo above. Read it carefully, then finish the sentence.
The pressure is 0.25 MPa
